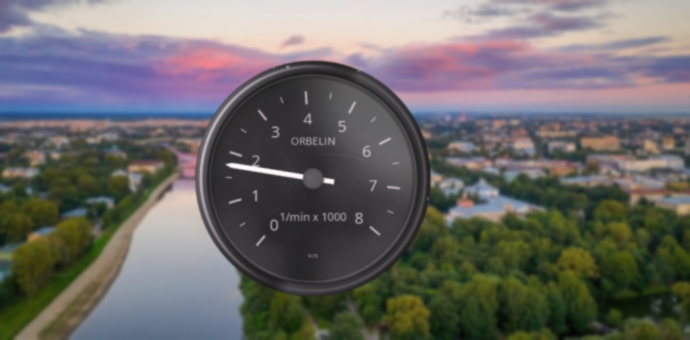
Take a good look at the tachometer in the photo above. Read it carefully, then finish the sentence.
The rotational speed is 1750 rpm
